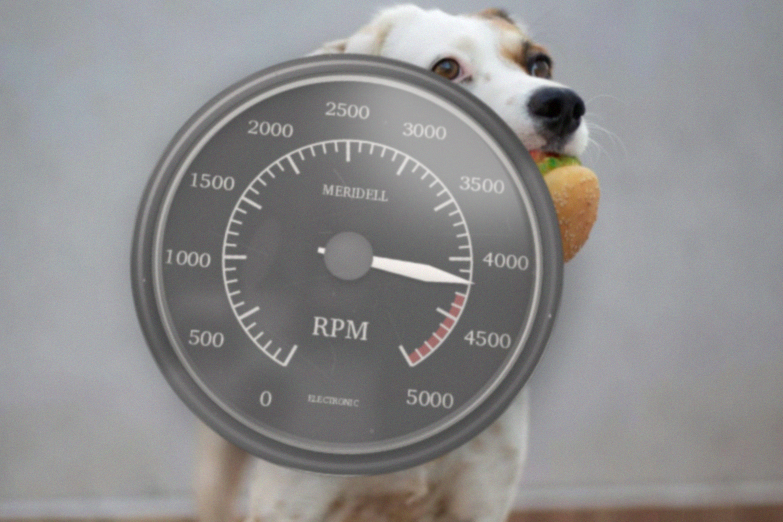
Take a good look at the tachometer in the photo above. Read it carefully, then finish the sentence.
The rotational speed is 4200 rpm
